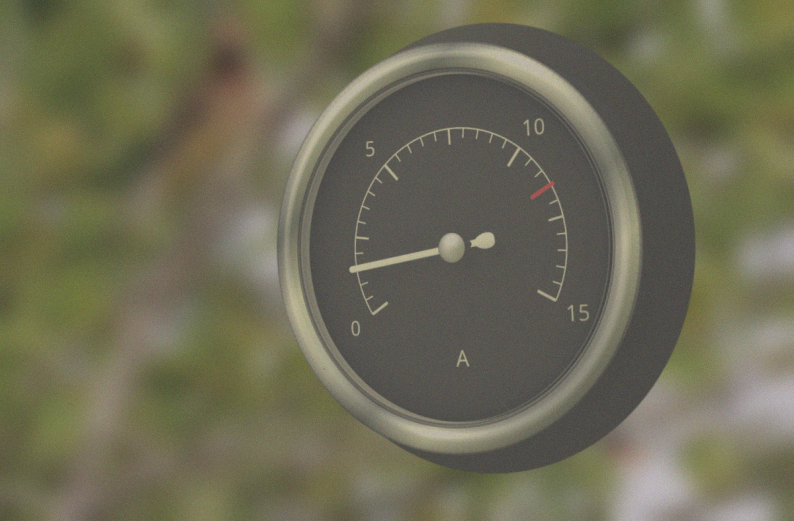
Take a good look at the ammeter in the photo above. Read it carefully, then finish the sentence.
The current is 1.5 A
